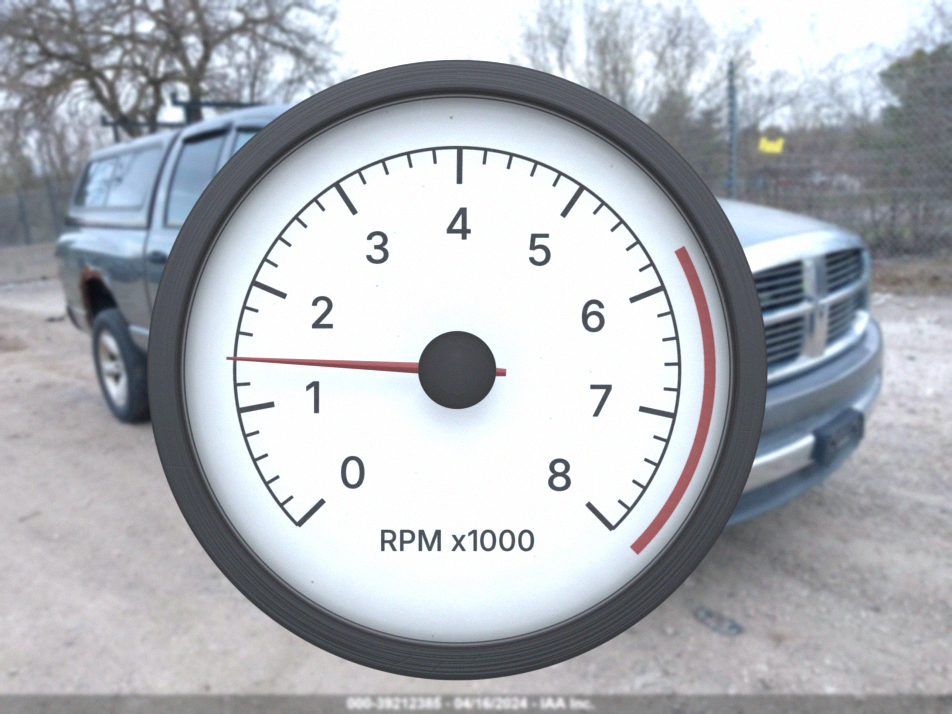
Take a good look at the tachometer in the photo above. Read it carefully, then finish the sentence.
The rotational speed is 1400 rpm
